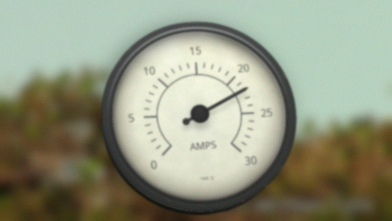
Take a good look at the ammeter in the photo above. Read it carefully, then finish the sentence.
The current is 22 A
